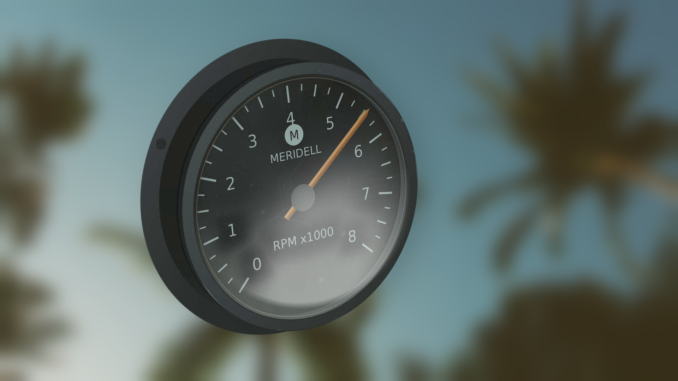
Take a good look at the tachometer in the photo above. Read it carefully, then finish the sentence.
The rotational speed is 5500 rpm
